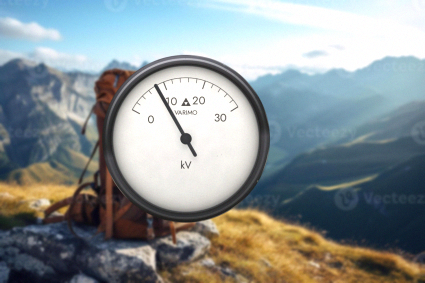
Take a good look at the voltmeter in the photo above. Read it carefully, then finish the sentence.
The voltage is 8 kV
